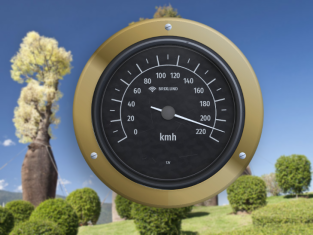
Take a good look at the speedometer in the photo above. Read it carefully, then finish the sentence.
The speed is 210 km/h
